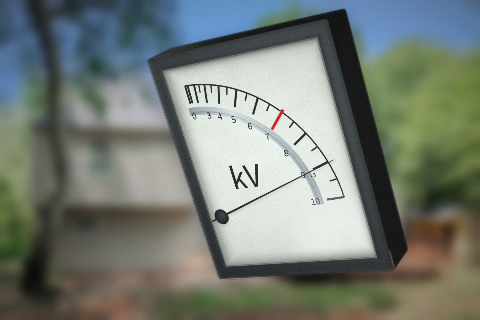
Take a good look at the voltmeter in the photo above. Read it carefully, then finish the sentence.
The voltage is 9 kV
